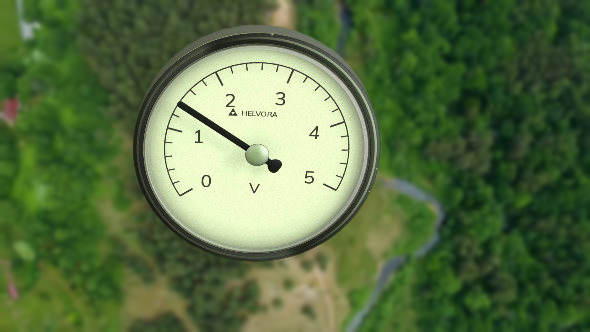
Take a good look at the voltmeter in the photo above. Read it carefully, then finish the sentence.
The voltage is 1.4 V
